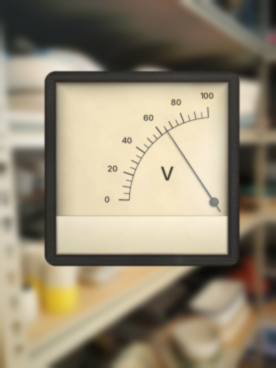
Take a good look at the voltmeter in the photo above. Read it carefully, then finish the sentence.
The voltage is 65 V
